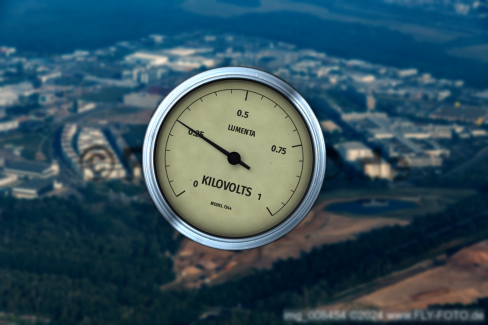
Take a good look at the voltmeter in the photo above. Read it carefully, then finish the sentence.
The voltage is 0.25 kV
